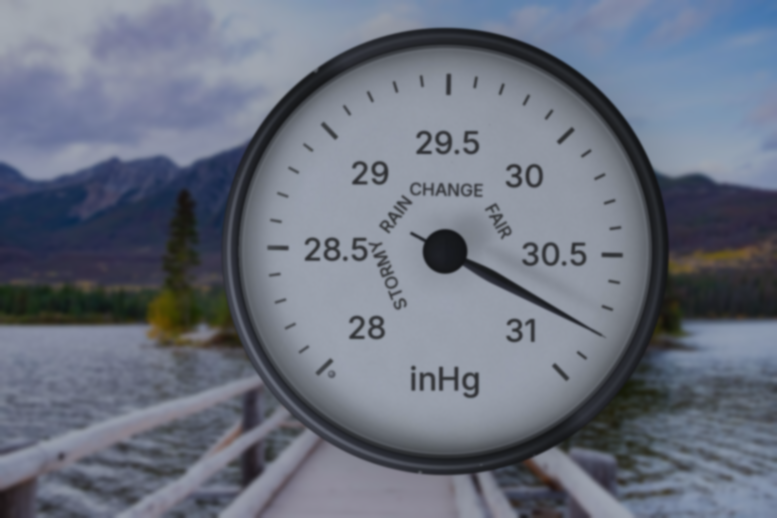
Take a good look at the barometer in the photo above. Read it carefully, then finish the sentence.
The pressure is 30.8 inHg
